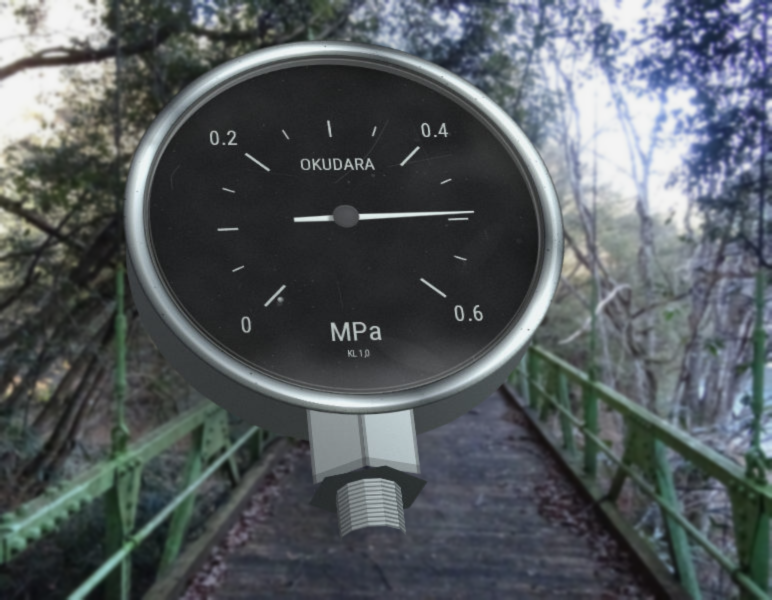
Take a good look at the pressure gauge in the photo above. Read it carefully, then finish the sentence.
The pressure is 0.5 MPa
